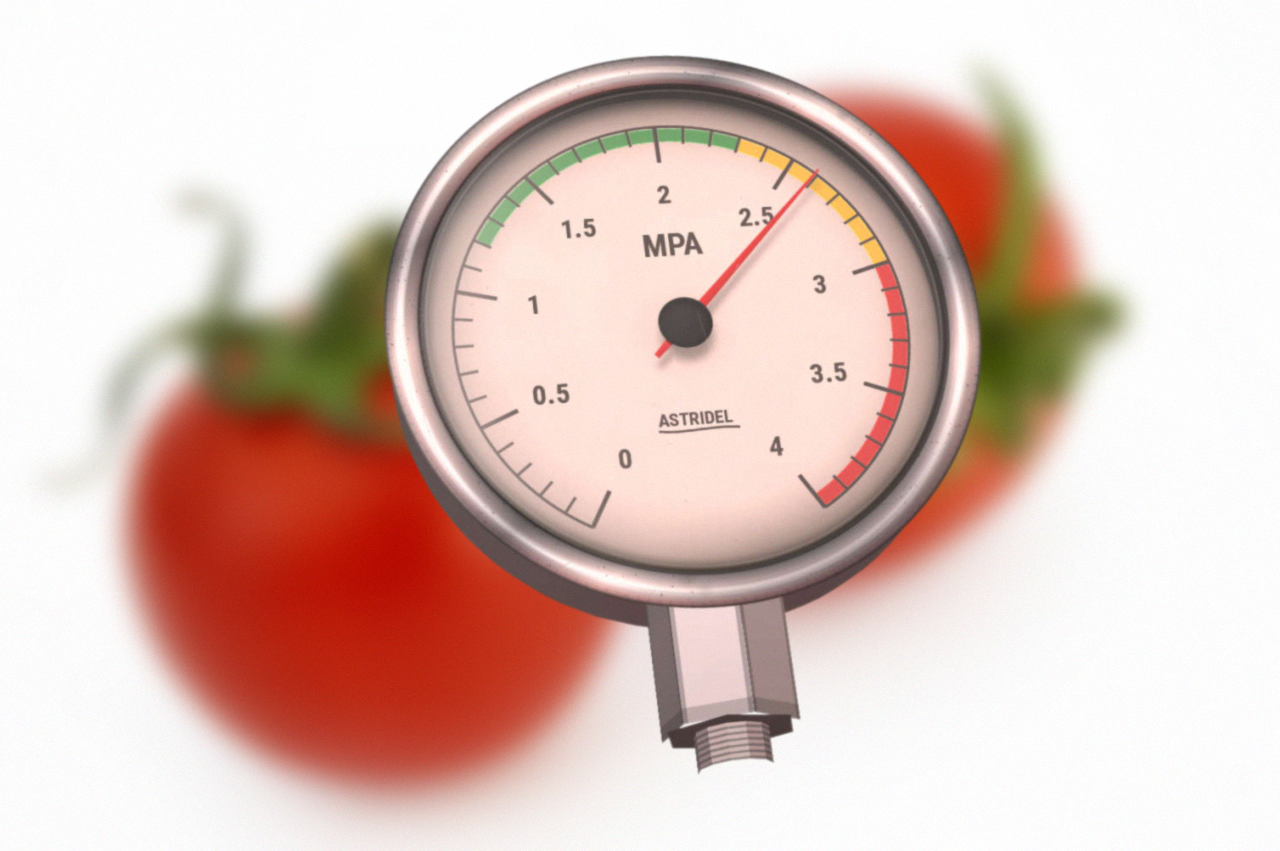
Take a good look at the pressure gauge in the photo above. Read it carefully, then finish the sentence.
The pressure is 2.6 MPa
